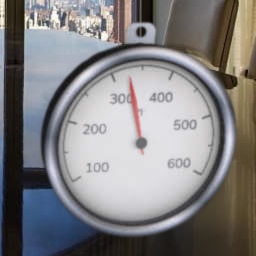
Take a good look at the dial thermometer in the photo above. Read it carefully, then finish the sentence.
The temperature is 325 °F
